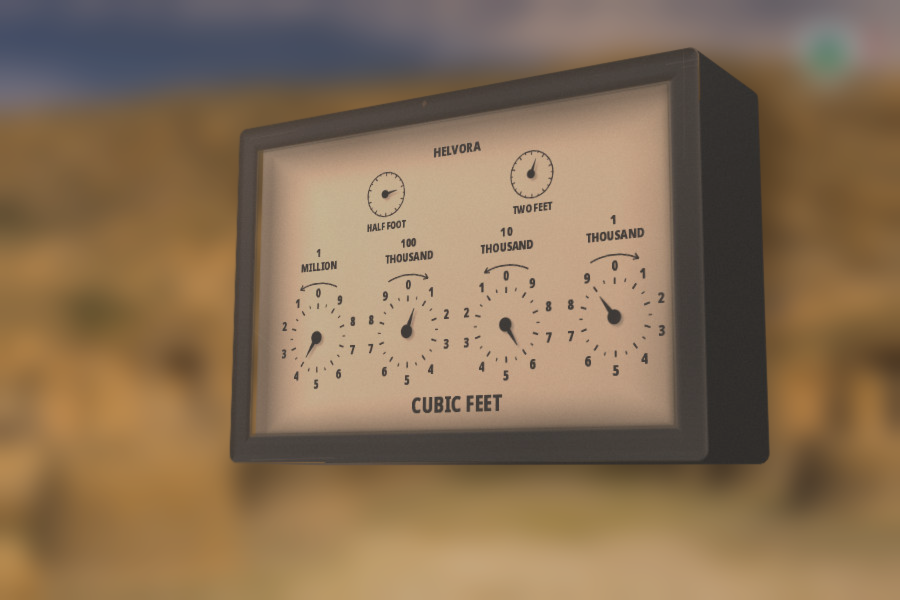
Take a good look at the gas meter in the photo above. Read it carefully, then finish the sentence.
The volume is 405900 ft³
